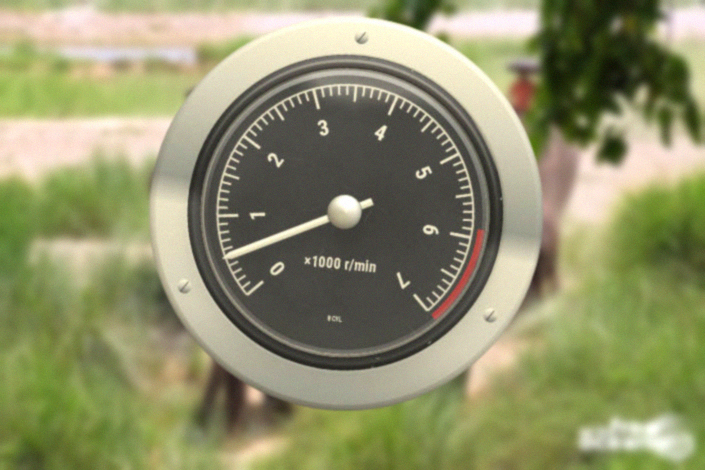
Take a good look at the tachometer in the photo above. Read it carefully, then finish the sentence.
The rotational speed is 500 rpm
